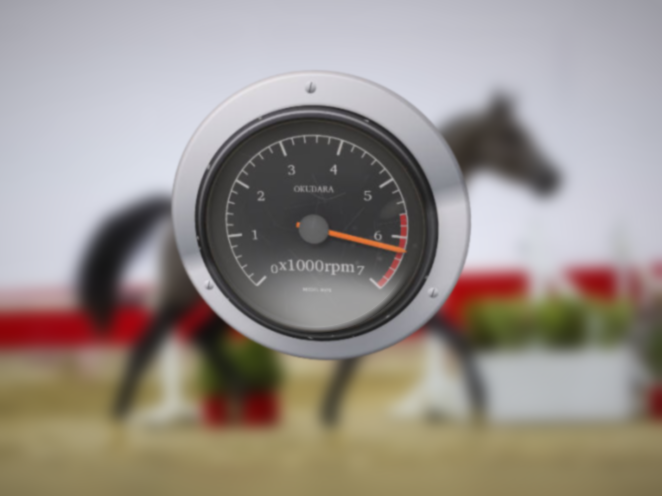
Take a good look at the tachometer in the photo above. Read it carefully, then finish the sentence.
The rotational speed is 6200 rpm
